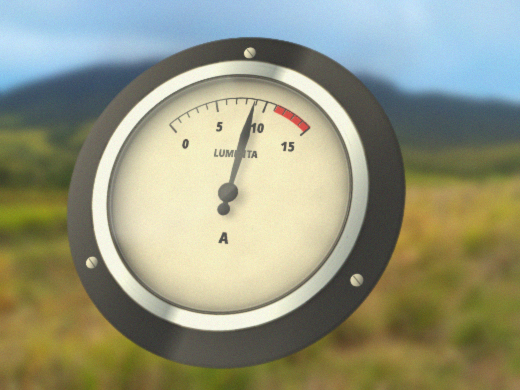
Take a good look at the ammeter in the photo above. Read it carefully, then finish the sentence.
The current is 9 A
